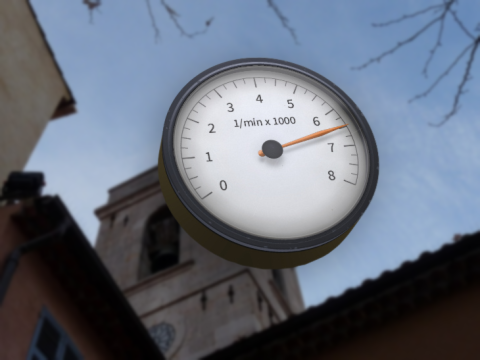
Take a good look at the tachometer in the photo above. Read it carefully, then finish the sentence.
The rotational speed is 6500 rpm
